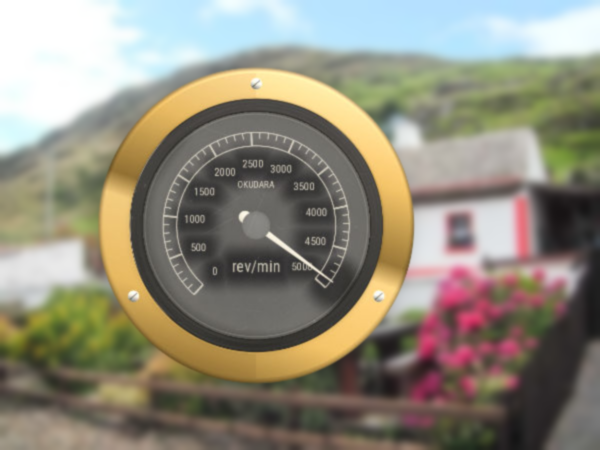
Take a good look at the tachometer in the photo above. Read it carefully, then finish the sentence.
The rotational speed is 4900 rpm
